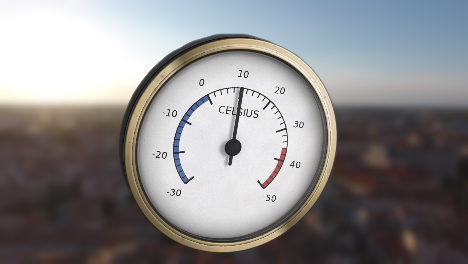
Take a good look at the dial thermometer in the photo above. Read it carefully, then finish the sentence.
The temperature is 10 °C
